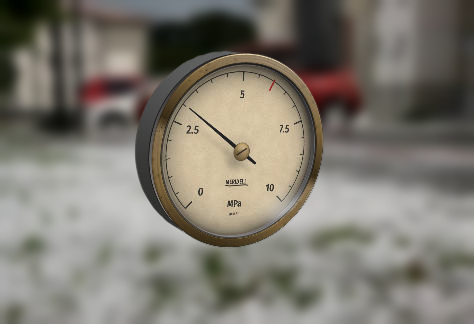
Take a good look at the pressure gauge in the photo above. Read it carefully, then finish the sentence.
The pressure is 3 MPa
